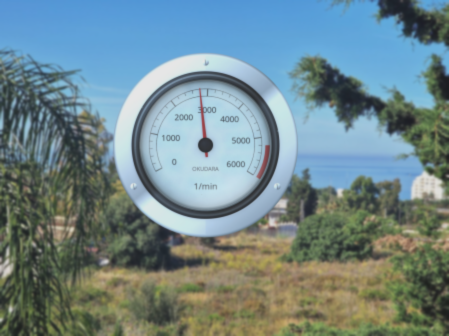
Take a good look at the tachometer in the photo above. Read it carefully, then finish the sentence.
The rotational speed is 2800 rpm
